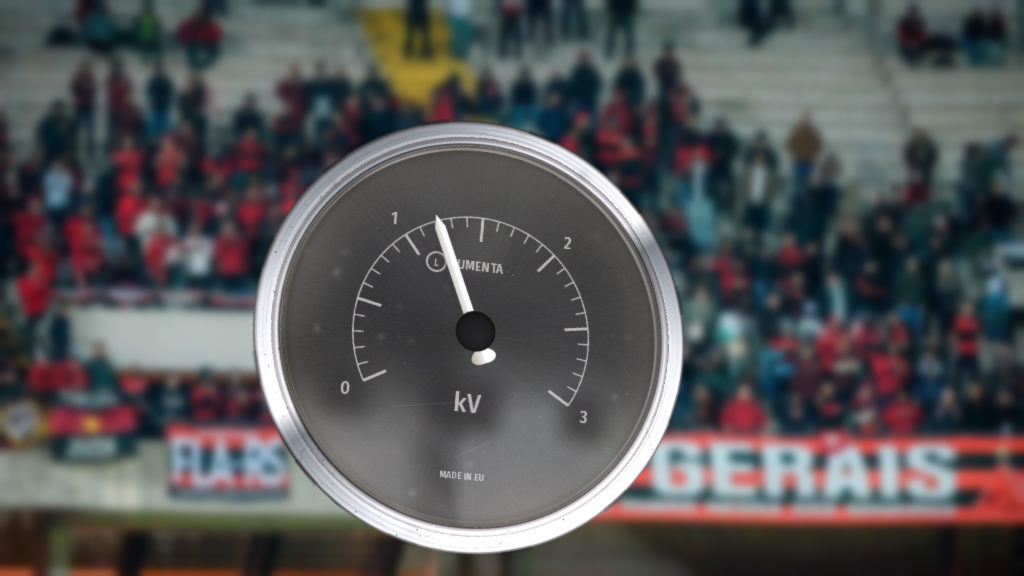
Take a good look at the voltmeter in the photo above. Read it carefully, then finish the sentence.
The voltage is 1.2 kV
